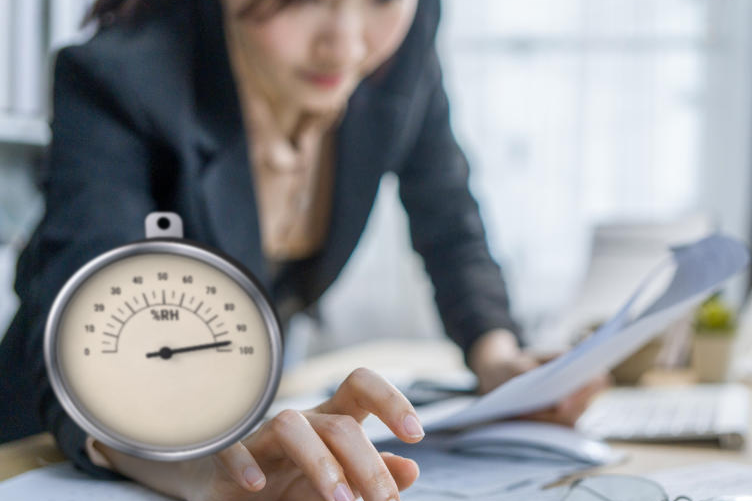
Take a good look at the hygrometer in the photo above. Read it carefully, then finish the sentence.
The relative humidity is 95 %
